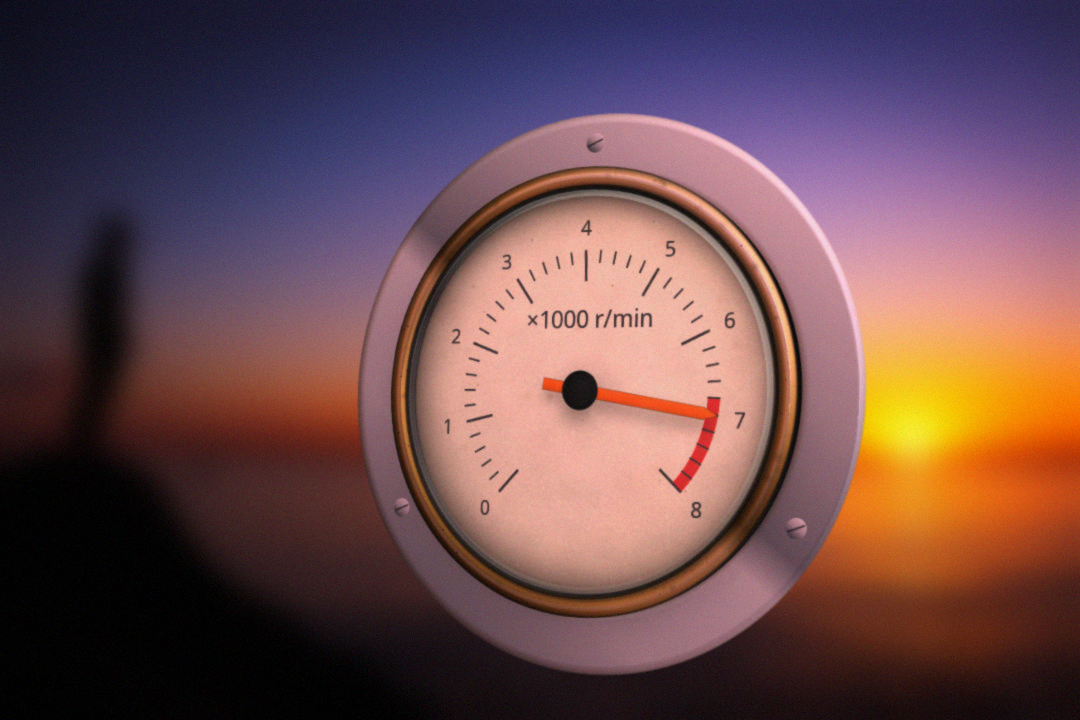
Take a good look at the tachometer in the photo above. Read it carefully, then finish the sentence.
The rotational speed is 7000 rpm
